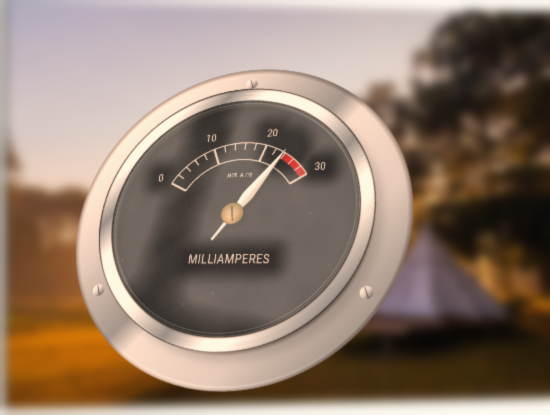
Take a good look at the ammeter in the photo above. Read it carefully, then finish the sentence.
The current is 24 mA
